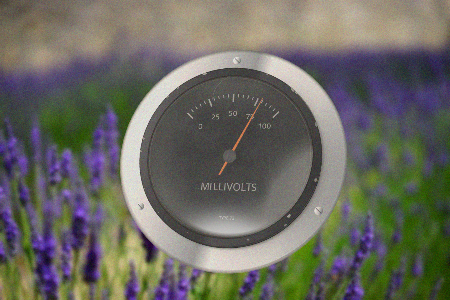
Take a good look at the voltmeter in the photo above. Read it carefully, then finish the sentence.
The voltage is 80 mV
